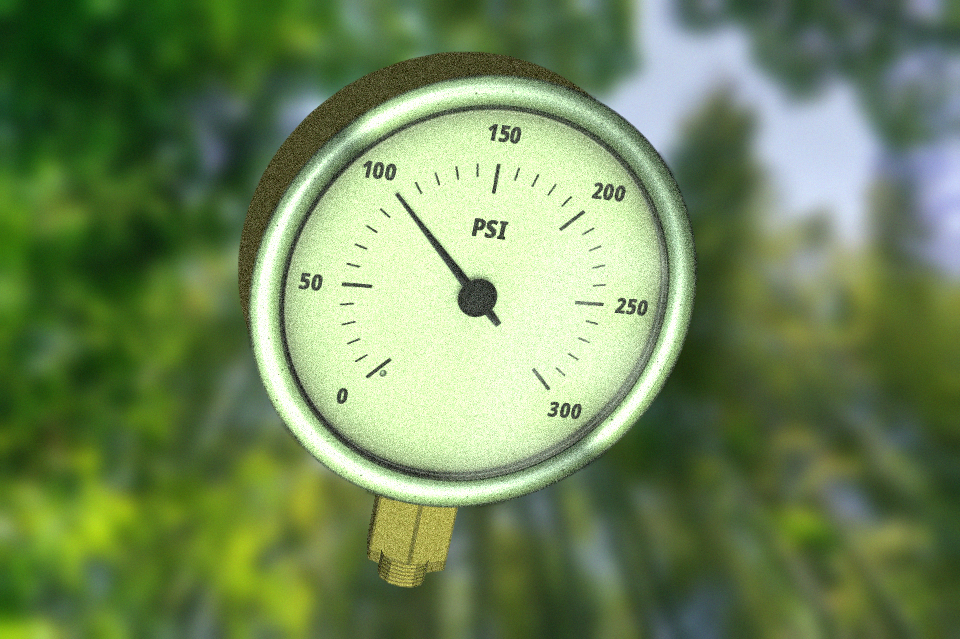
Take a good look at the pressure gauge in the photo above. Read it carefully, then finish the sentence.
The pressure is 100 psi
